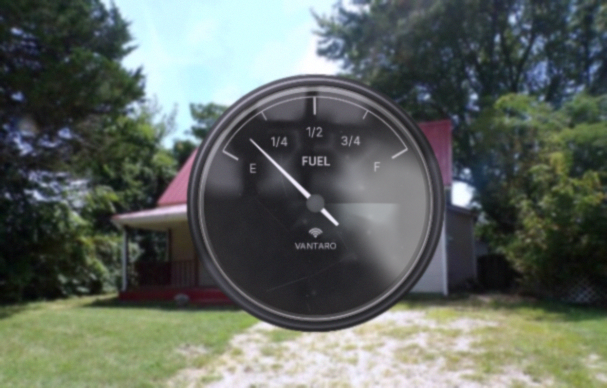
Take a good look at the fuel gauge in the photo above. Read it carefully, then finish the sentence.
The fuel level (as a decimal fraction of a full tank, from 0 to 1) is 0.125
